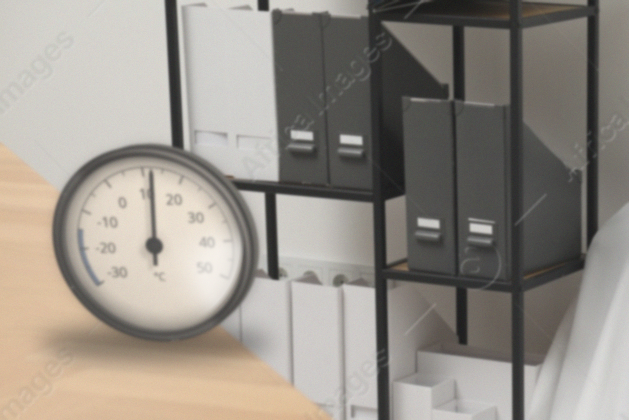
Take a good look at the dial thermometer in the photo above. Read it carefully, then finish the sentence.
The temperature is 12.5 °C
